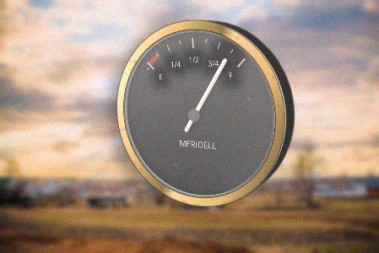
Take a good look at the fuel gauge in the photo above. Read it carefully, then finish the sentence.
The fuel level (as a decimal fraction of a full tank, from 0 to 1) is 0.875
